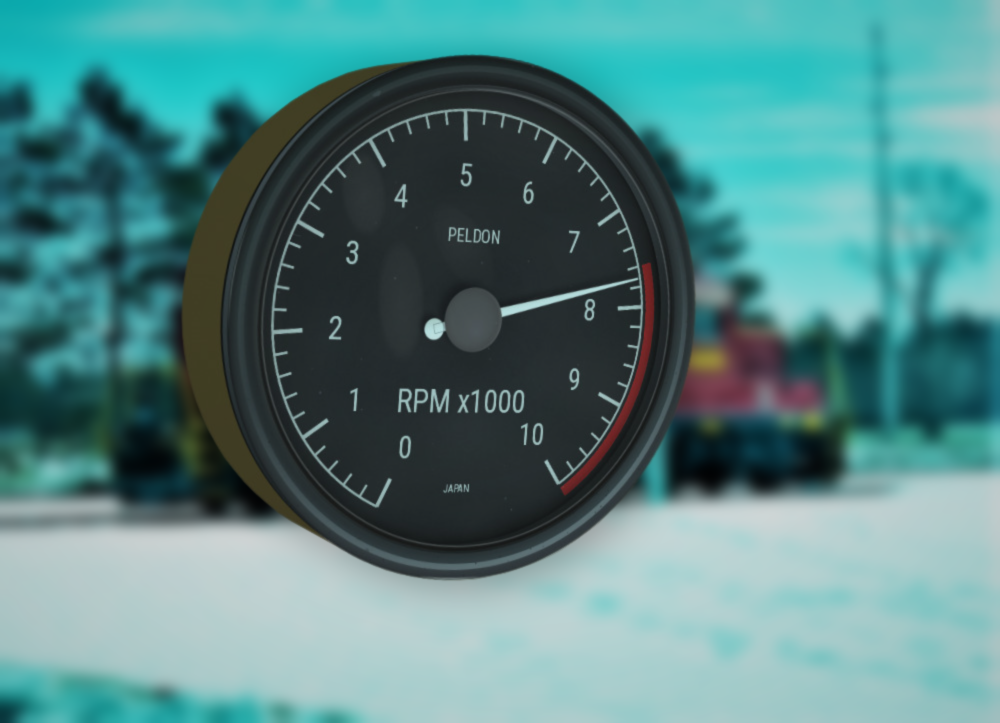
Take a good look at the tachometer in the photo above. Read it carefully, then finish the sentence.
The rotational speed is 7700 rpm
